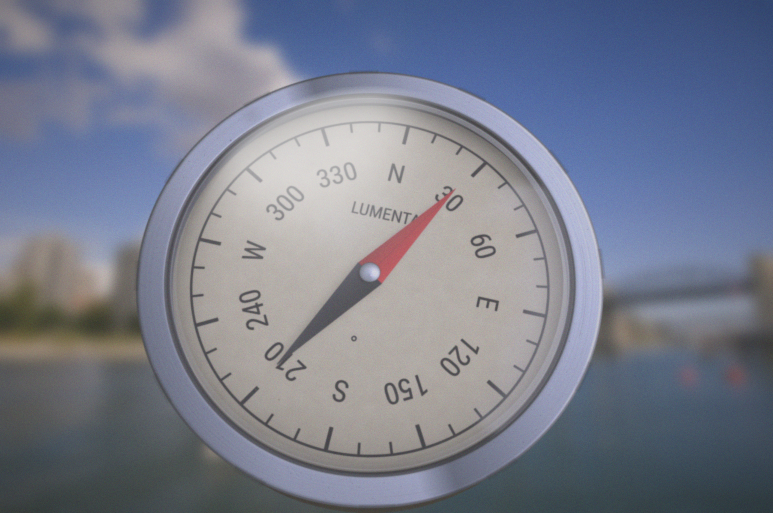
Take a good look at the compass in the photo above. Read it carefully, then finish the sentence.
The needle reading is 30 °
